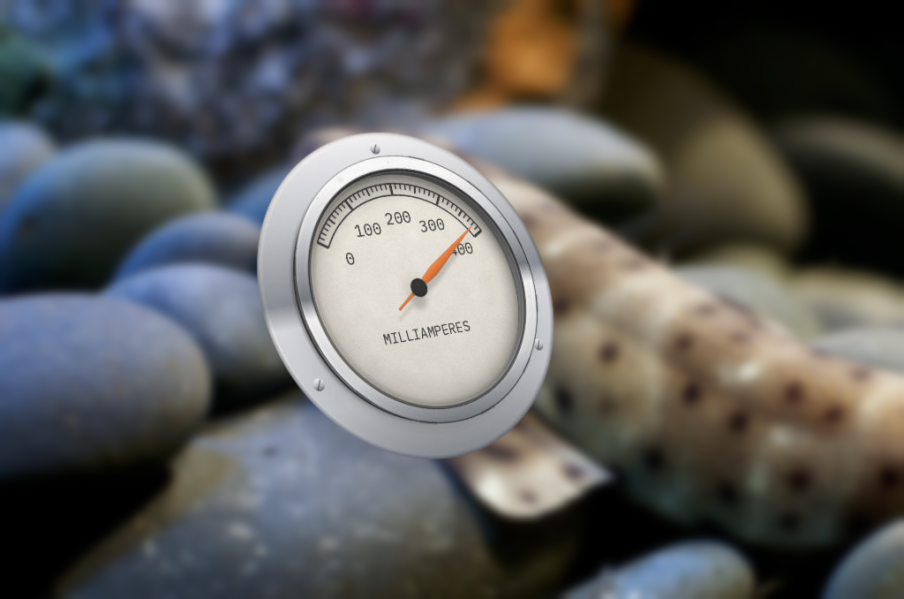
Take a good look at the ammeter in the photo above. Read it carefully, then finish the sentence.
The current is 380 mA
